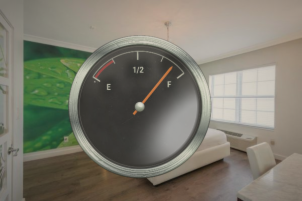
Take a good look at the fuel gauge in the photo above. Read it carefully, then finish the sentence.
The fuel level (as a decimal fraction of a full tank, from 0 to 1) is 0.875
